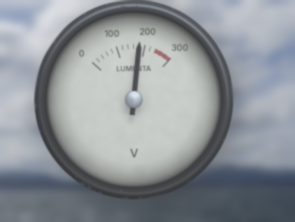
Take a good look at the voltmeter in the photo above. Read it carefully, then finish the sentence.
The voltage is 180 V
